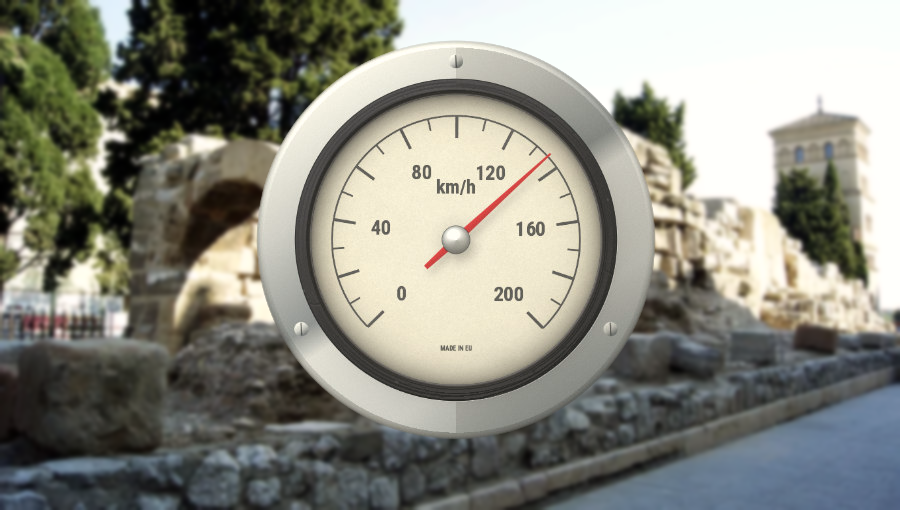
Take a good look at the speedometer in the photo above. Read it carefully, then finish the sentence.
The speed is 135 km/h
